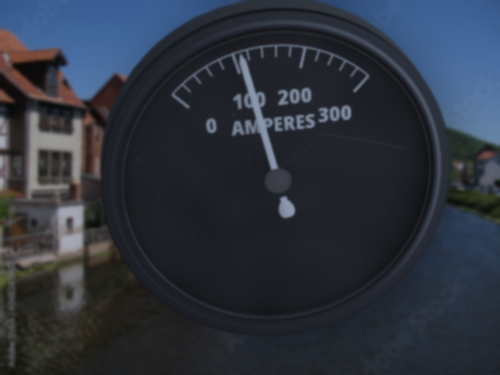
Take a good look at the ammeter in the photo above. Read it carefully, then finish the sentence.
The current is 110 A
